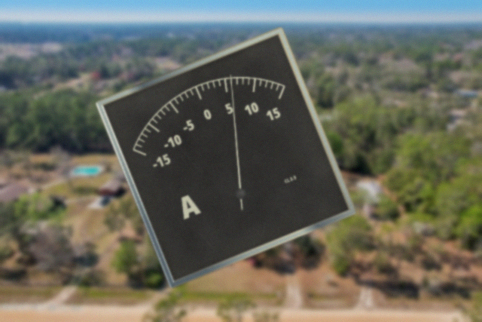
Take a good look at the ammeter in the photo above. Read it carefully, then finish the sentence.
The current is 6 A
